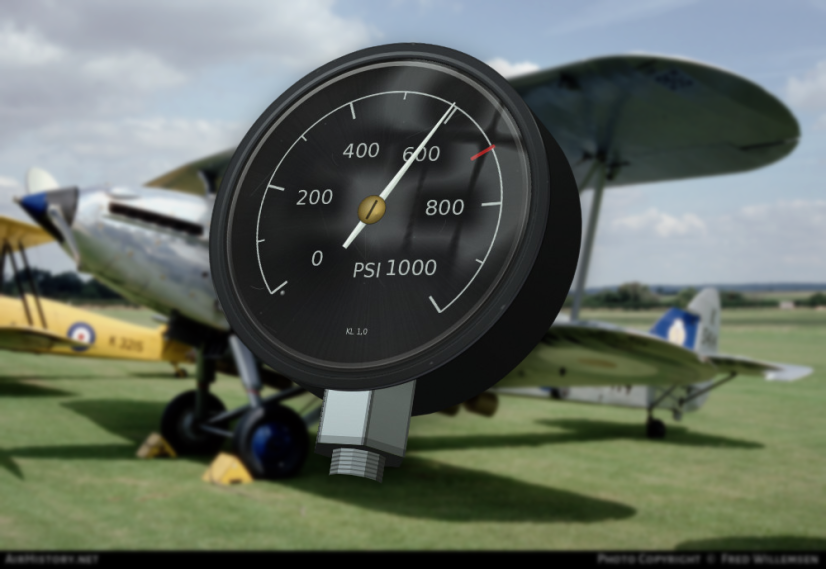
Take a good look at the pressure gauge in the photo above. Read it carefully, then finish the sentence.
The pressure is 600 psi
